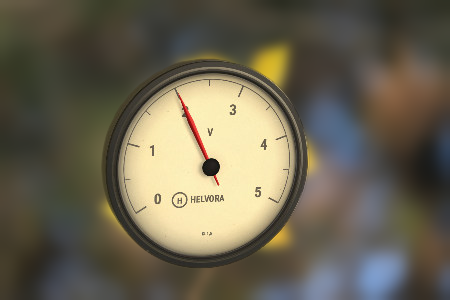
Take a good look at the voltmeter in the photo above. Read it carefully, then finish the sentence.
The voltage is 2 V
